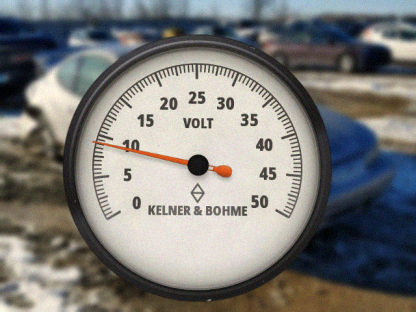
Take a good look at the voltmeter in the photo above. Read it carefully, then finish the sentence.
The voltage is 9 V
